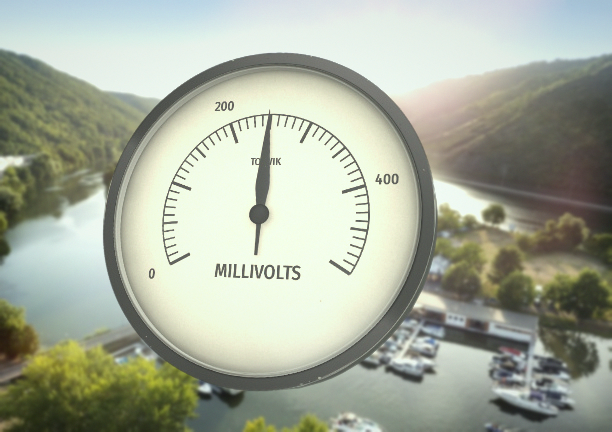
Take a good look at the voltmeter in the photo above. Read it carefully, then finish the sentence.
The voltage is 250 mV
